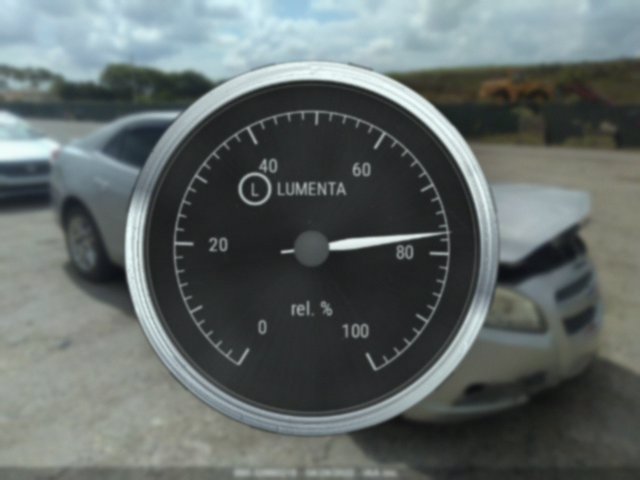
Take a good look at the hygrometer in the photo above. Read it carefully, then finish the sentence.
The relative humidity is 77 %
